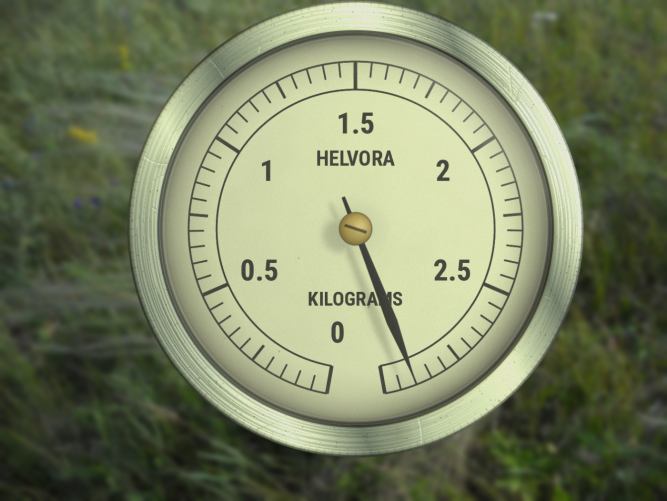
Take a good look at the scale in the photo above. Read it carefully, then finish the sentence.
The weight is 2.9 kg
